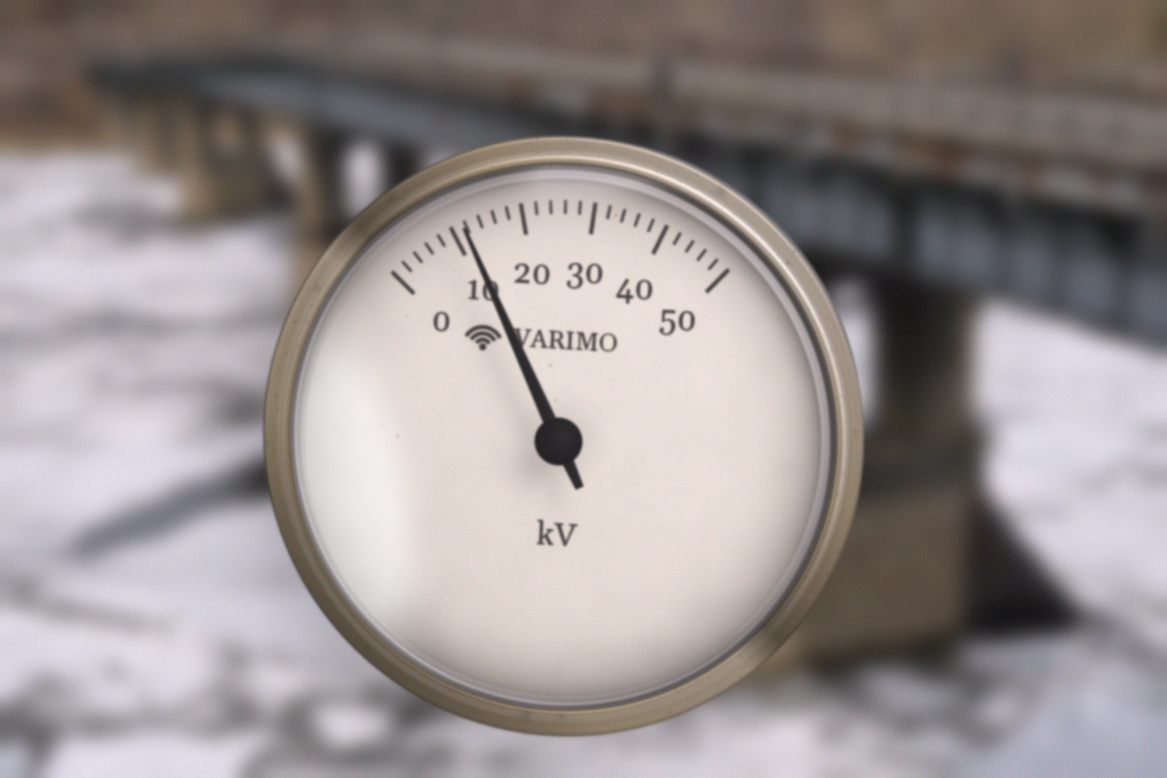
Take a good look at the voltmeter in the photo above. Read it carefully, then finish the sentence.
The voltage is 12 kV
